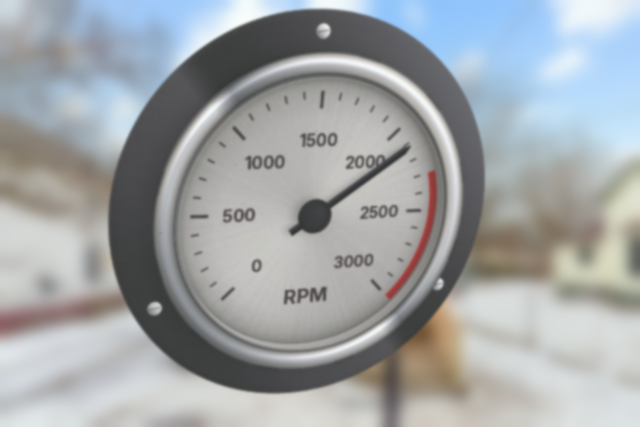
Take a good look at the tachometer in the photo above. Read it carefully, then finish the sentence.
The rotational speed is 2100 rpm
